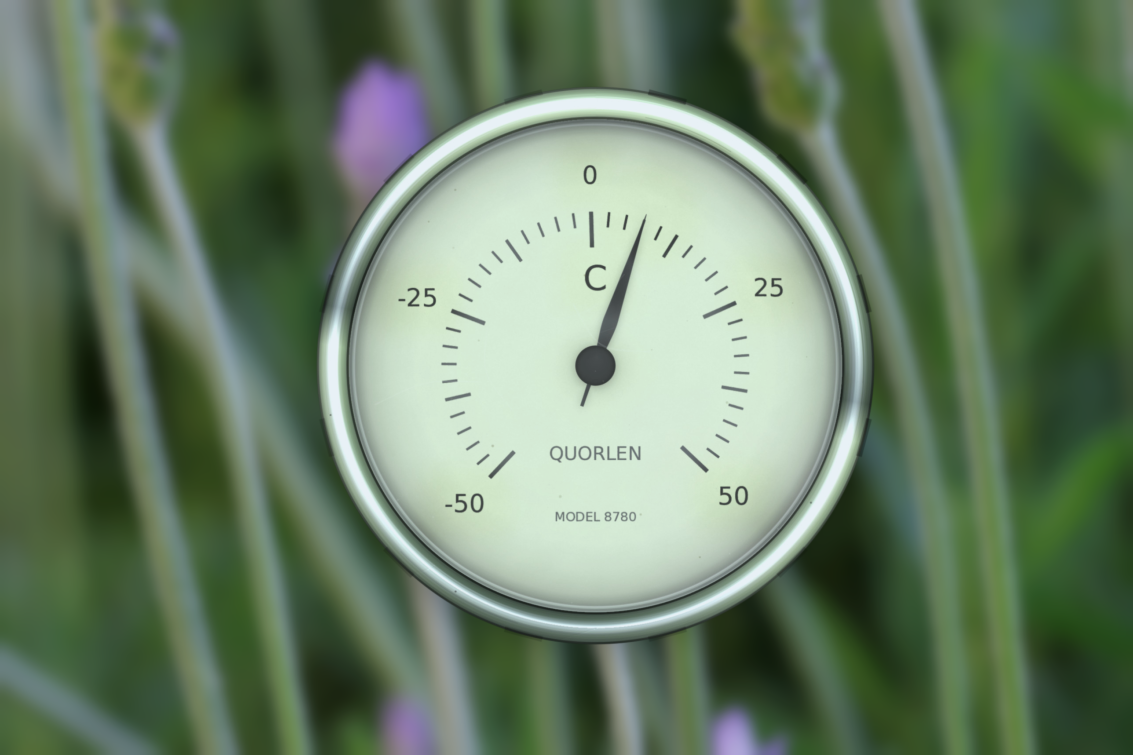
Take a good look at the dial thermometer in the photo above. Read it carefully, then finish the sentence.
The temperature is 7.5 °C
